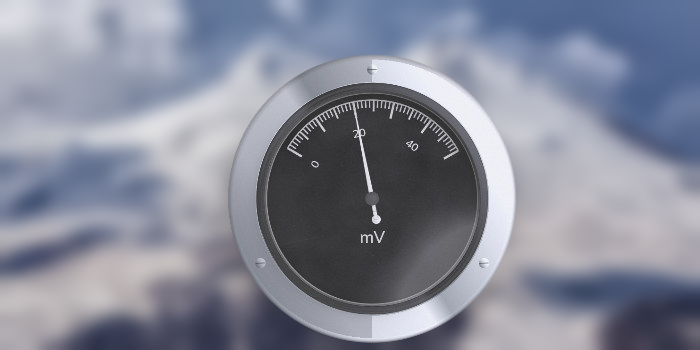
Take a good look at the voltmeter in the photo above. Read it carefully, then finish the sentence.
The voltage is 20 mV
